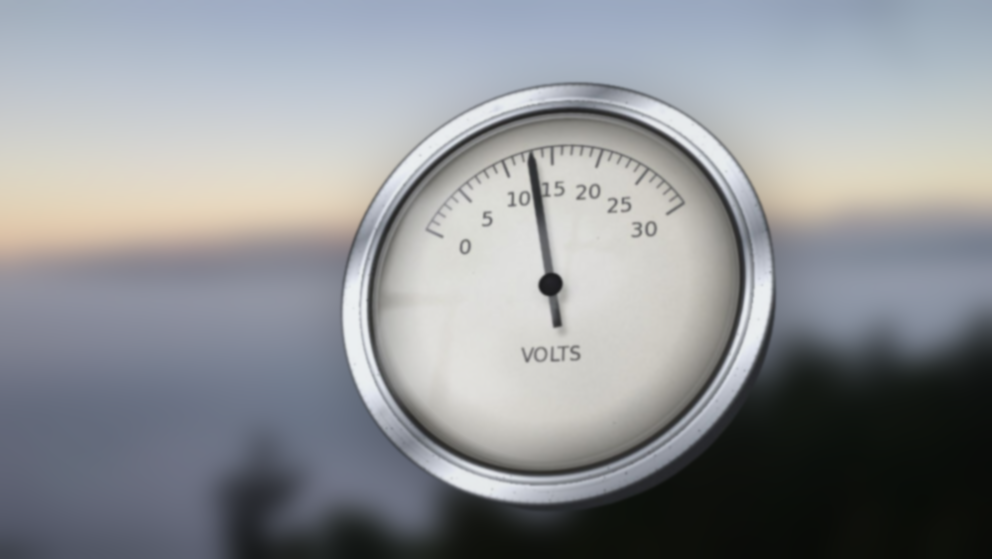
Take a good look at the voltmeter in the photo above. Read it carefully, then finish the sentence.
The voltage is 13 V
